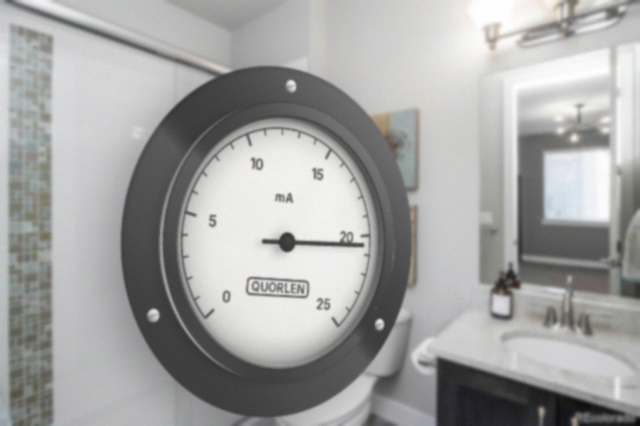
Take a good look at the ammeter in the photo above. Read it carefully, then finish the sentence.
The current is 20.5 mA
